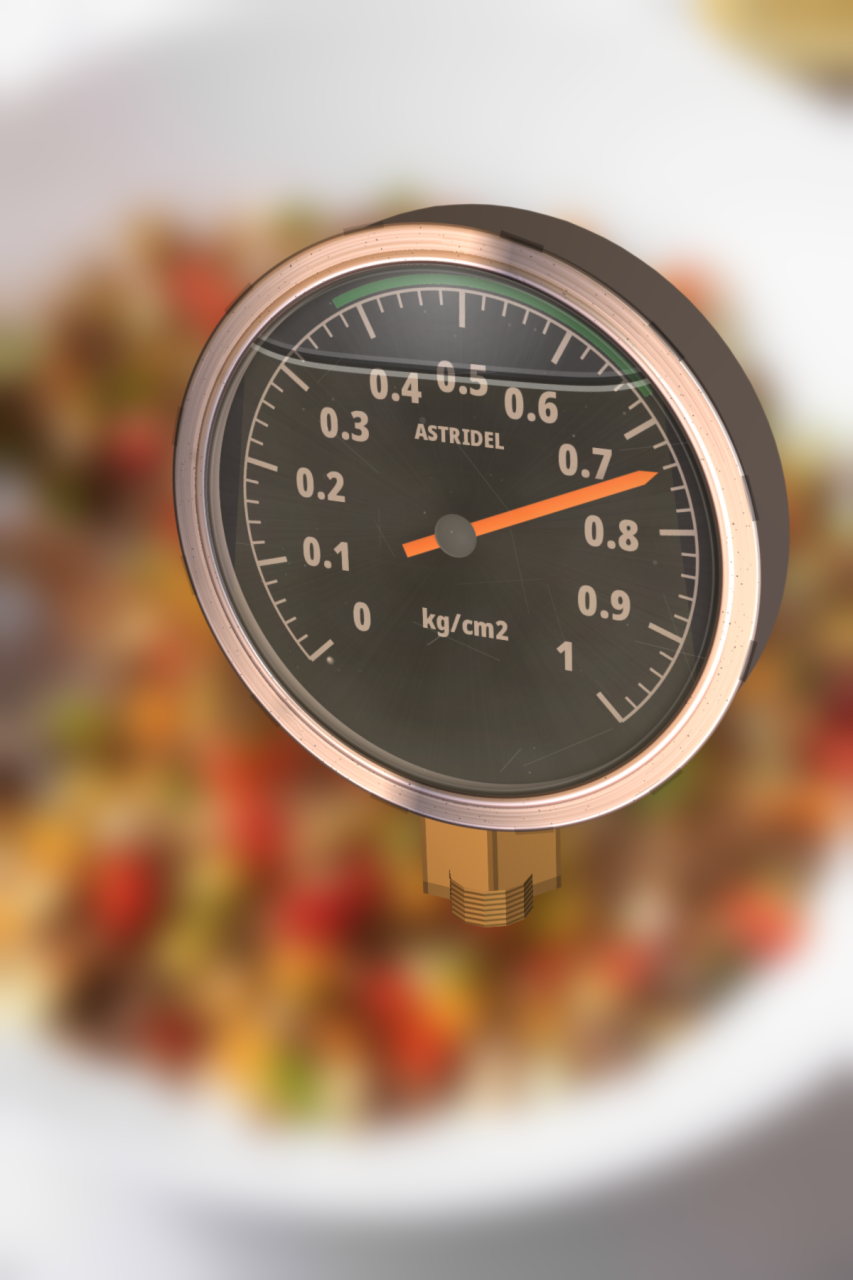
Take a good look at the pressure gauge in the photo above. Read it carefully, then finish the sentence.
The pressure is 0.74 kg/cm²
